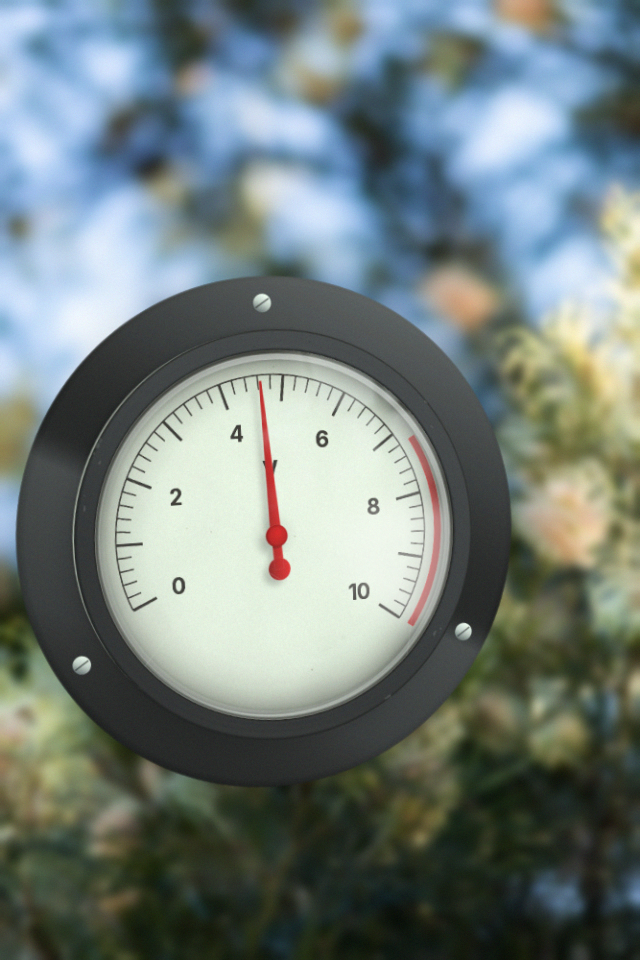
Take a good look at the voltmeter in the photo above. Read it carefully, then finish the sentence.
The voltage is 4.6 V
